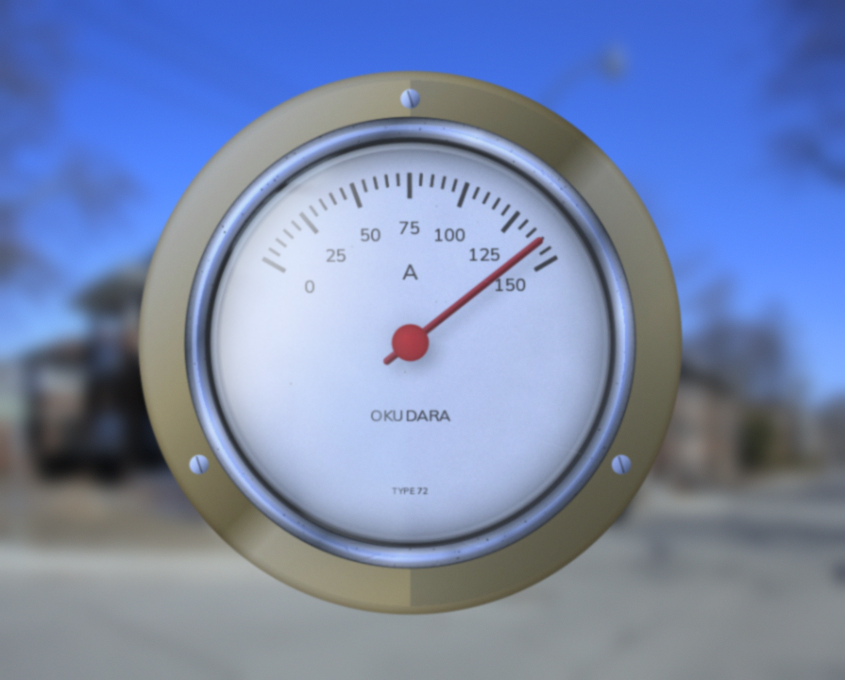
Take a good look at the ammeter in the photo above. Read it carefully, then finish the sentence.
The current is 140 A
